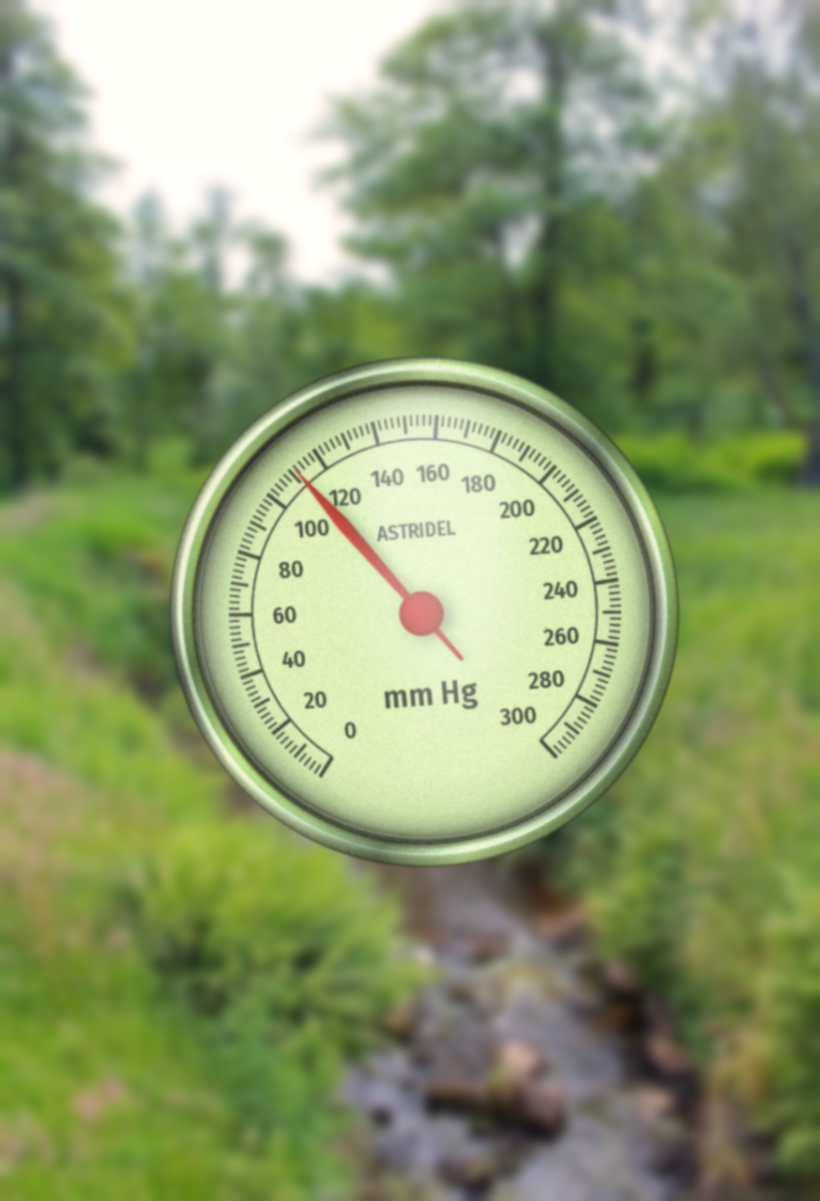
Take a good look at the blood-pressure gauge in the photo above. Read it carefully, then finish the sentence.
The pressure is 112 mmHg
